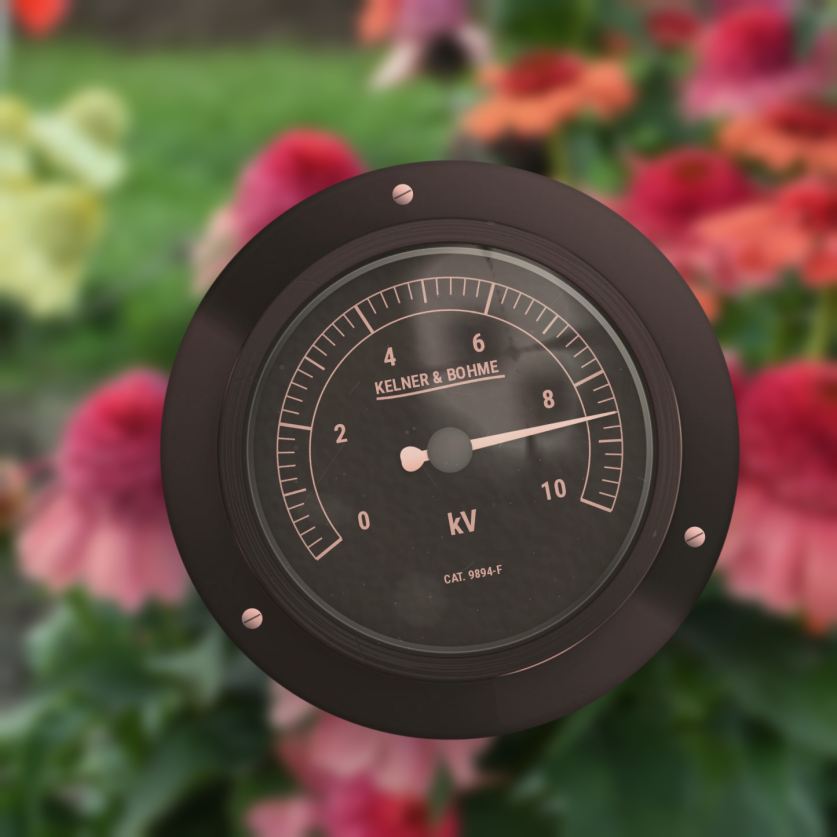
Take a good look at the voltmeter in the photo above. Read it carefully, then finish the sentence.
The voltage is 8.6 kV
